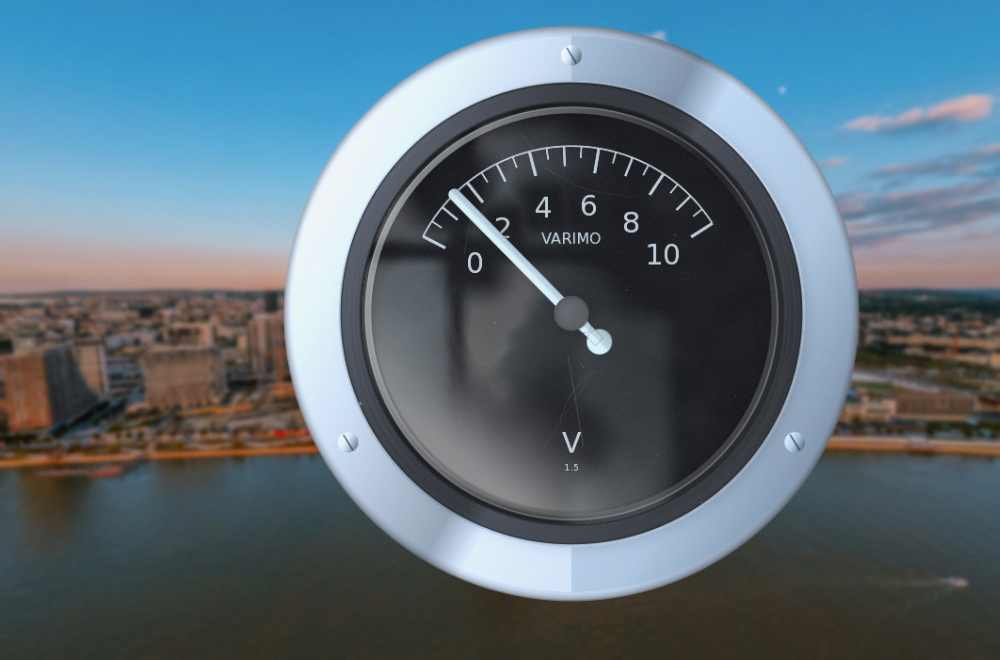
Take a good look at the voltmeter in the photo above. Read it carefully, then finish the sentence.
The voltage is 1.5 V
